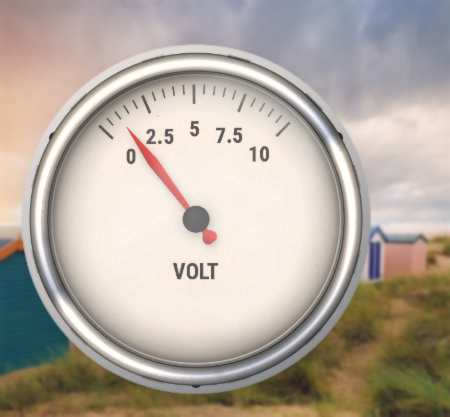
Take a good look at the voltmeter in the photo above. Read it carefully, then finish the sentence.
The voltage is 1 V
